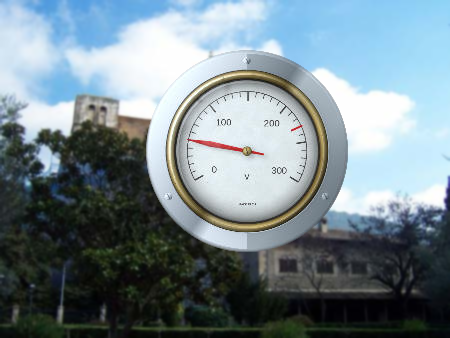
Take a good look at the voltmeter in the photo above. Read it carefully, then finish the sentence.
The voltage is 50 V
